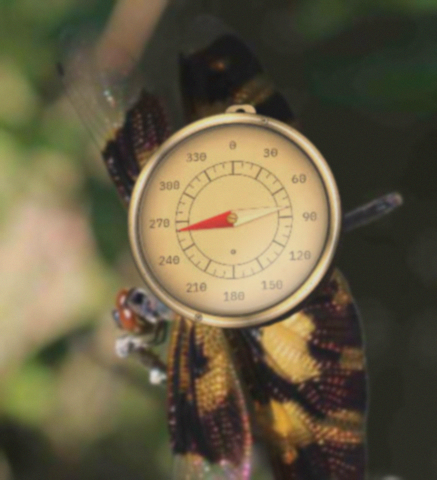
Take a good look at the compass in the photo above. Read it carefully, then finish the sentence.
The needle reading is 260 °
